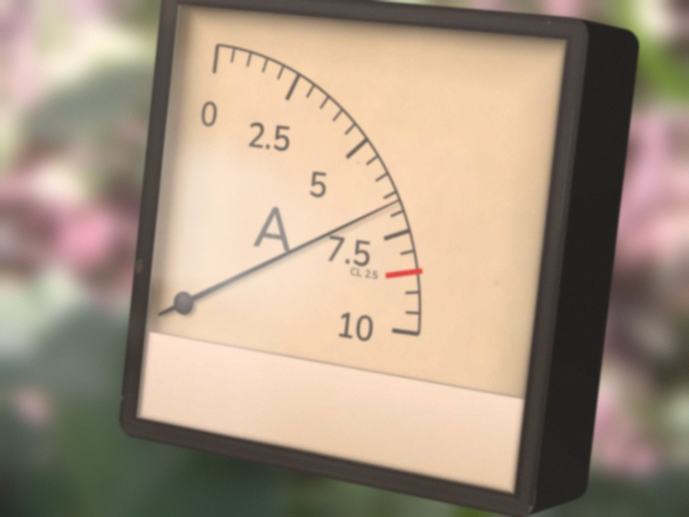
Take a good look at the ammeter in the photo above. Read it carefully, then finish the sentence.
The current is 6.75 A
